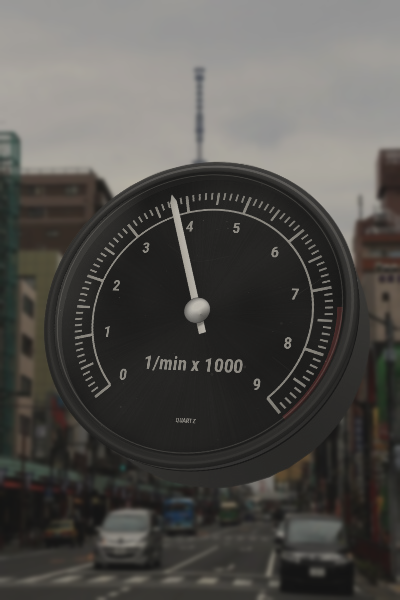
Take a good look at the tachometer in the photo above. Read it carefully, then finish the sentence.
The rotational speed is 3800 rpm
